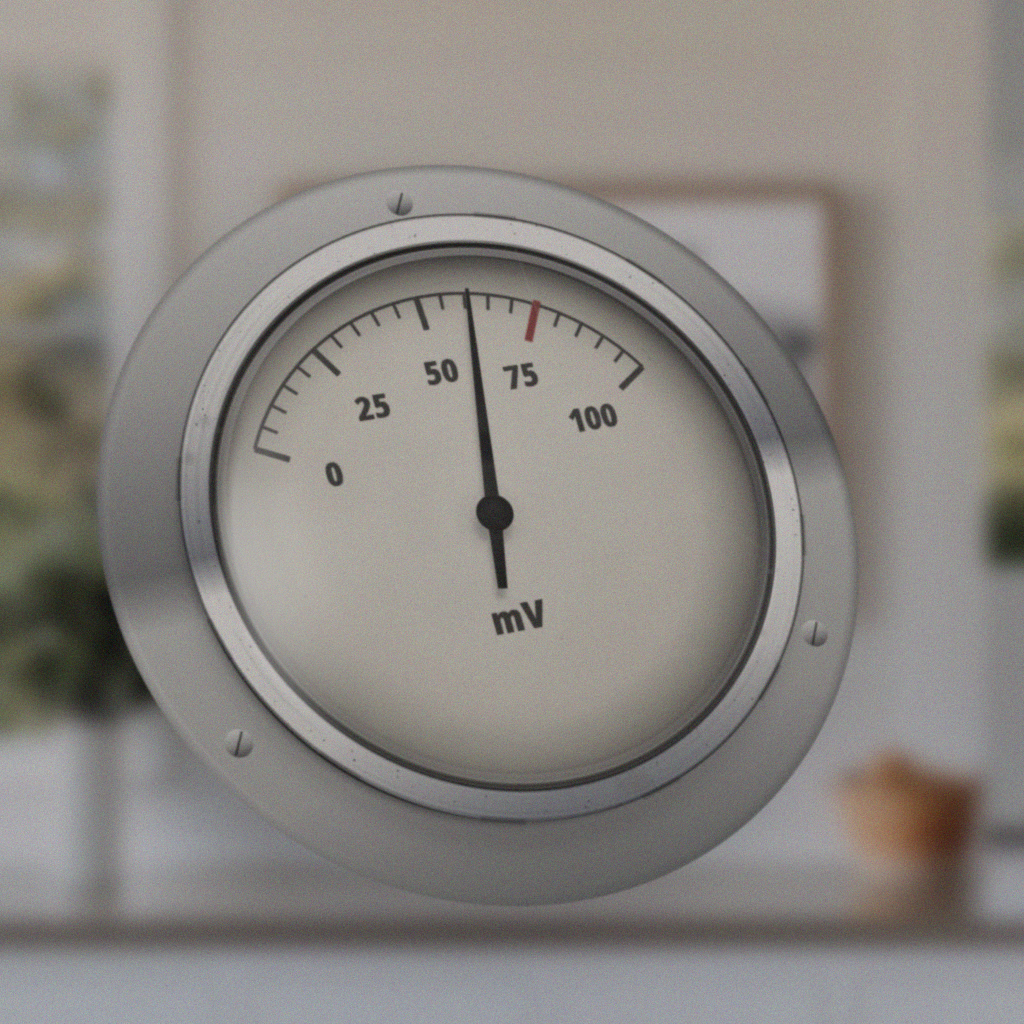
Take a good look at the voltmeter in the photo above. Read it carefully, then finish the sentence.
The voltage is 60 mV
